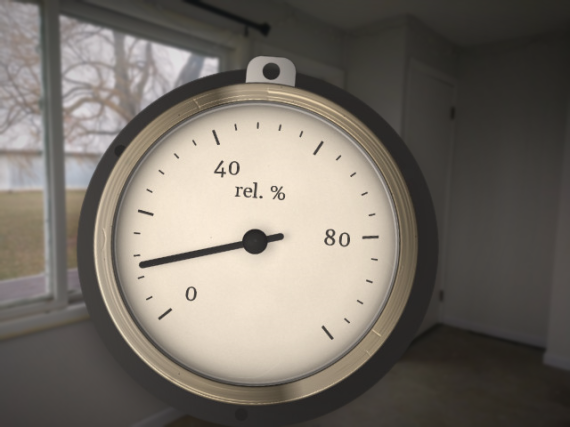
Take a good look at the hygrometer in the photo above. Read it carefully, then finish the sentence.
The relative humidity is 10 %
